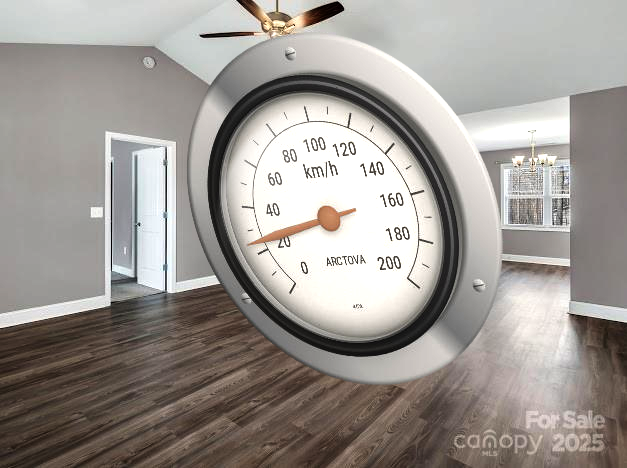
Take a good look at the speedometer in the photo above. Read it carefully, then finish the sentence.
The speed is 25 km/h
